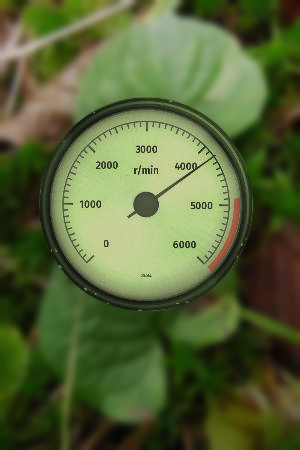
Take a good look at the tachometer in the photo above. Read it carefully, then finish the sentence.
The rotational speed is 4200 rpm
